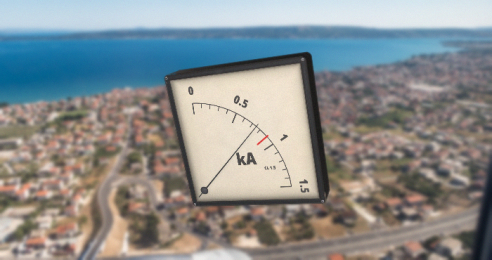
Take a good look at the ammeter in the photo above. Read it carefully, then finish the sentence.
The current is 0.75 kA
